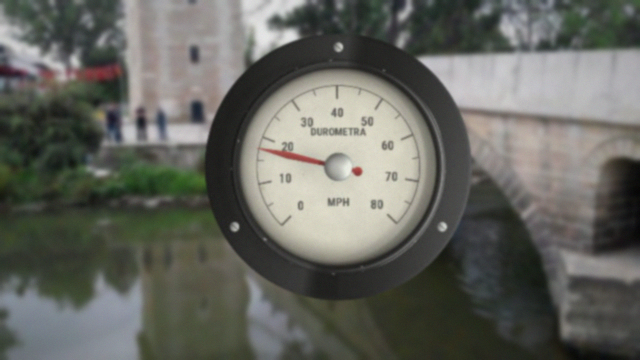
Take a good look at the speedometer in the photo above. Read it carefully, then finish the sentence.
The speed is 17.5 mph
